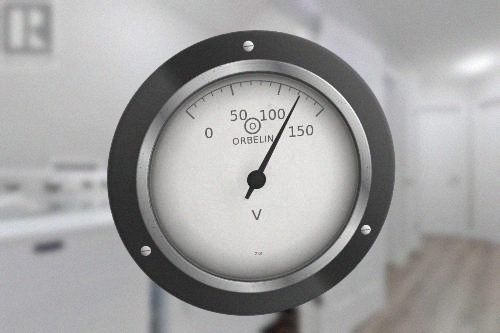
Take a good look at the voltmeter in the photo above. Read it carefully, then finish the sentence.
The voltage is 120 V
